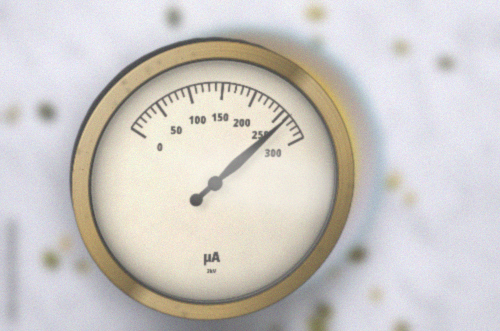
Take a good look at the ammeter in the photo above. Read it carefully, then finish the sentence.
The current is 260 µA
